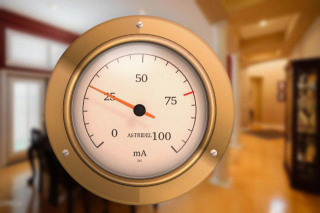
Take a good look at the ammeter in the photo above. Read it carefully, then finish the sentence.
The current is 25 mA
